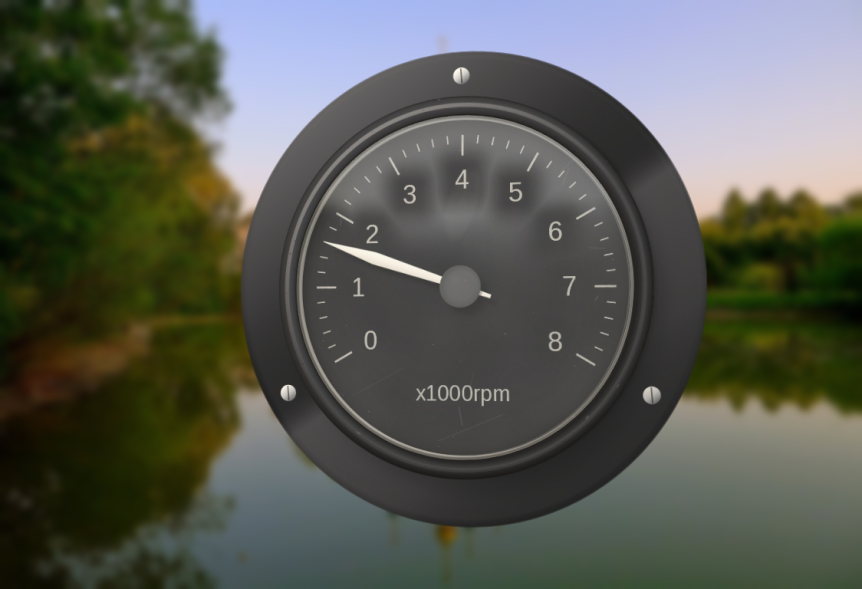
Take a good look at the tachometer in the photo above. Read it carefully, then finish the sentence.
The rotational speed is 1600 rpm
